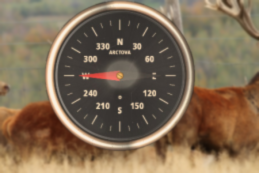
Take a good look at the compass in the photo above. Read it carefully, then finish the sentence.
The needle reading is 270 °
